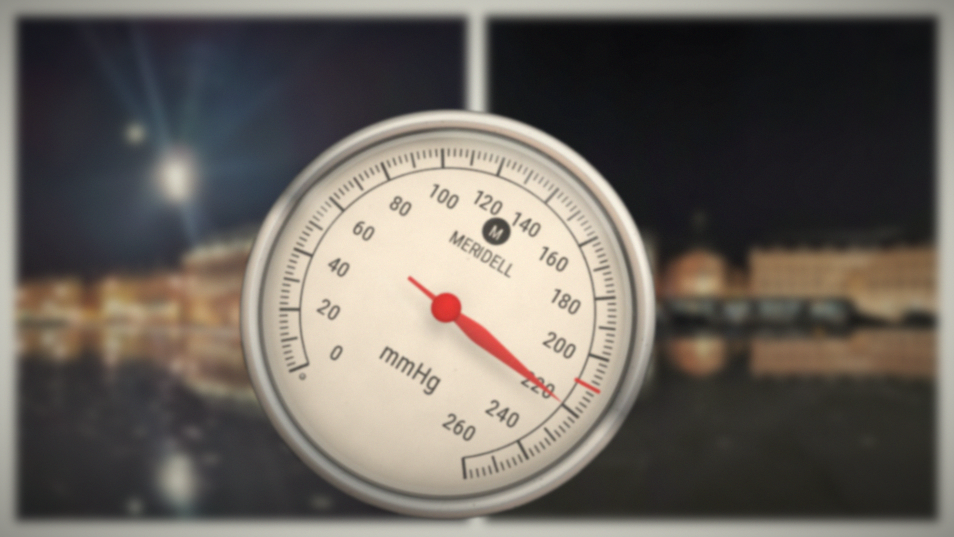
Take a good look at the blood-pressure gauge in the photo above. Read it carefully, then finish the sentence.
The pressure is 220 mmHg
